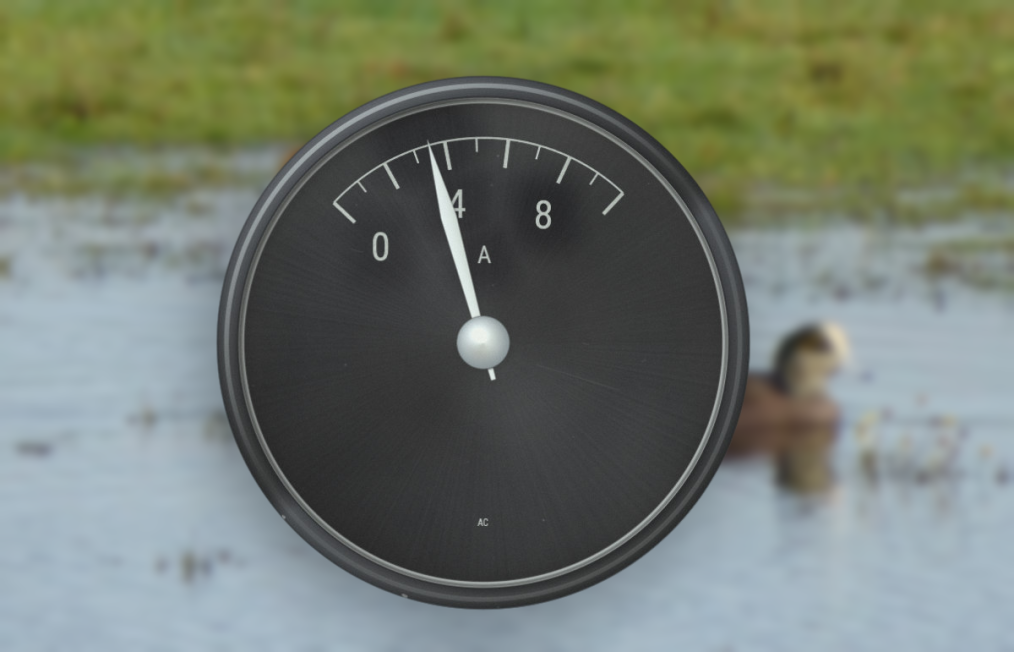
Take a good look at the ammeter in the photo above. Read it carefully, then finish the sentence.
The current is 3.5 A
